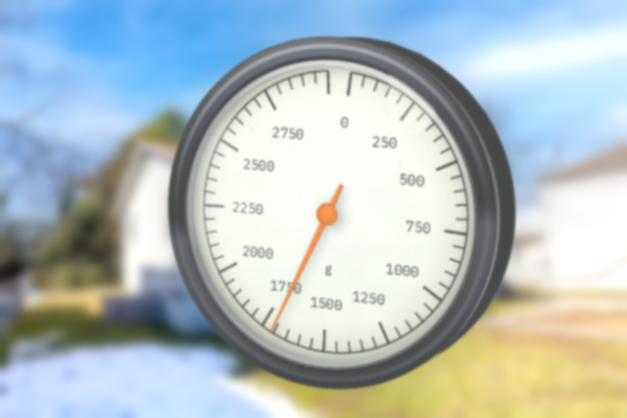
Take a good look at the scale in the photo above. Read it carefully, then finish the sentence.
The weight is 1700 g
